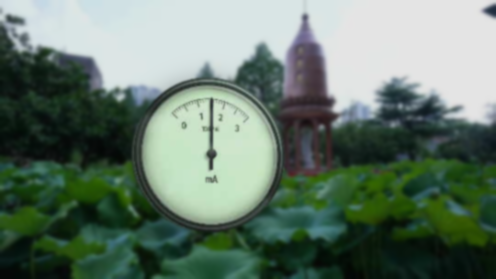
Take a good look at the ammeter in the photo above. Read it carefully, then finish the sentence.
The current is 1.5 mA
